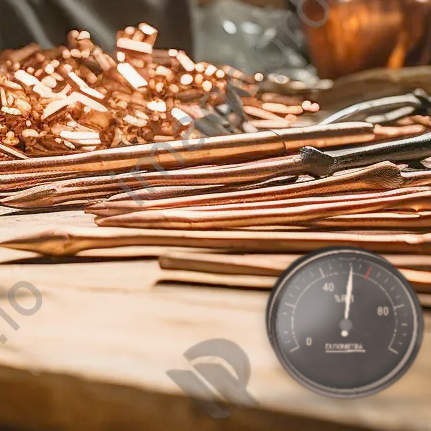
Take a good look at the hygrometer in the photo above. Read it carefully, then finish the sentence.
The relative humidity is 52 %
